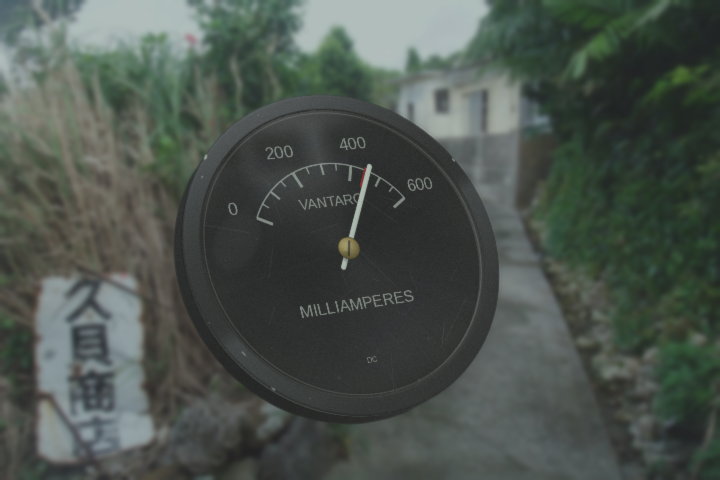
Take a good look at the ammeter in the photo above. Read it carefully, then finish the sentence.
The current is 450 mA
